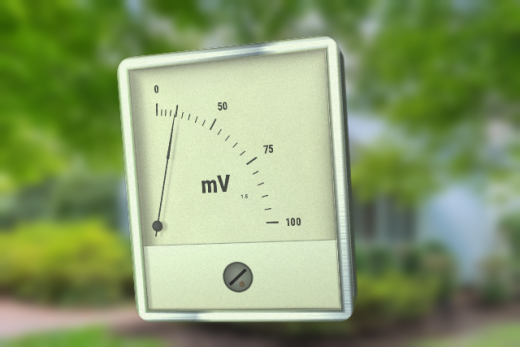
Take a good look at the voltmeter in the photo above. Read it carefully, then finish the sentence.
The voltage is 25 mV
